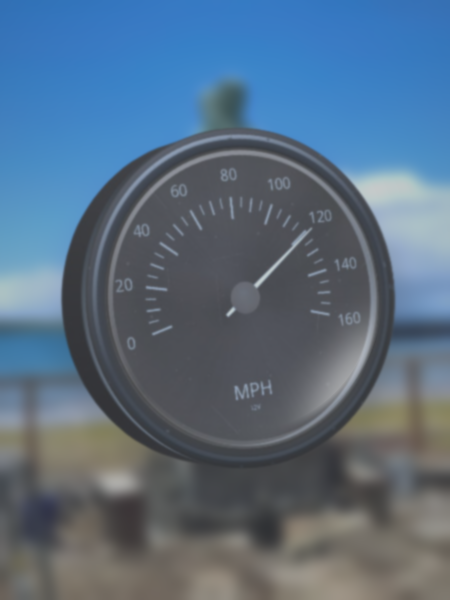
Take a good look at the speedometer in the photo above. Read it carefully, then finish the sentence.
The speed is 120 mph
